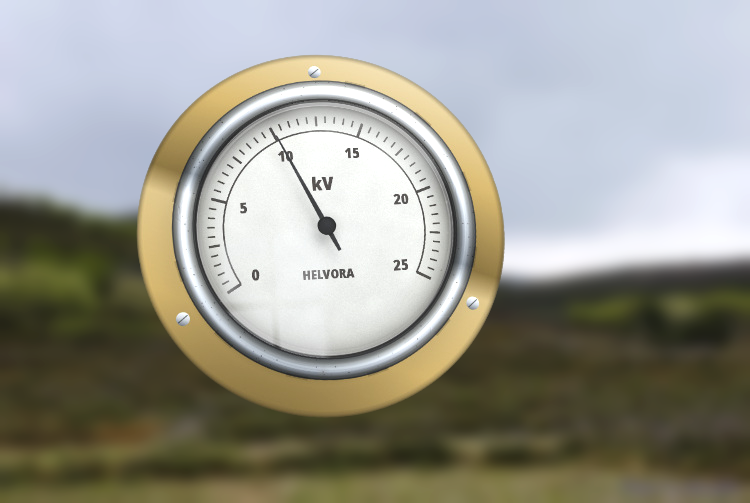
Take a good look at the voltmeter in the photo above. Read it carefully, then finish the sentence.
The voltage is 10 kV
